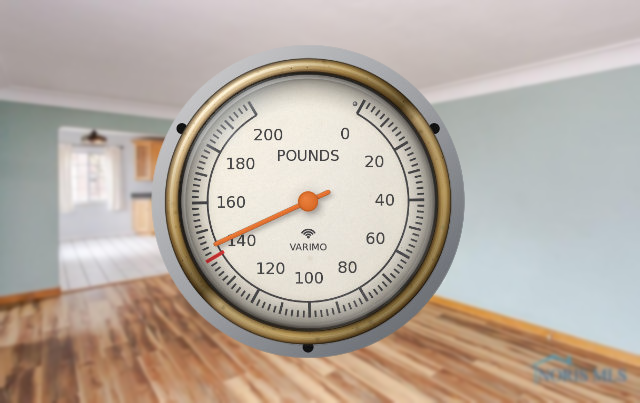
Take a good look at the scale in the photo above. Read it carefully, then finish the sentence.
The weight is 144 lb
